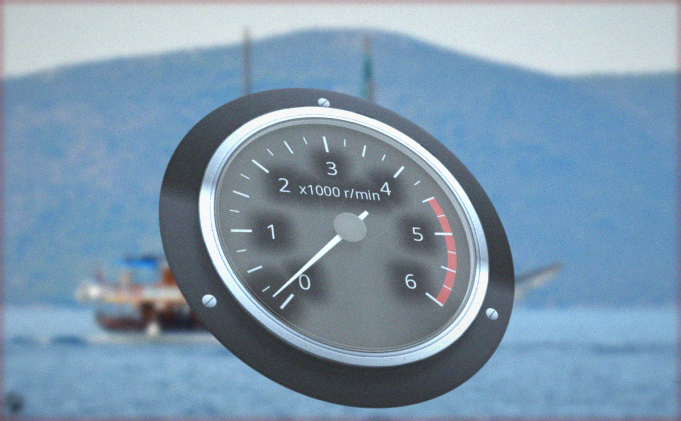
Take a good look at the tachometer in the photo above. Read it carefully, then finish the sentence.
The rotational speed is 125 rpm
